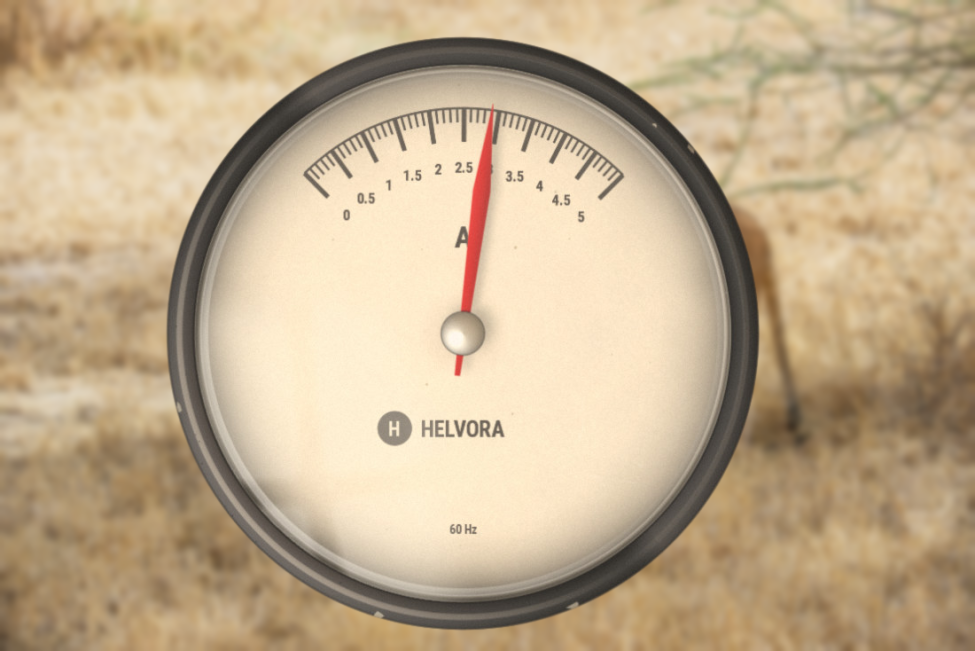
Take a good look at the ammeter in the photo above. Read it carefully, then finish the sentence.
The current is 2.9 A
